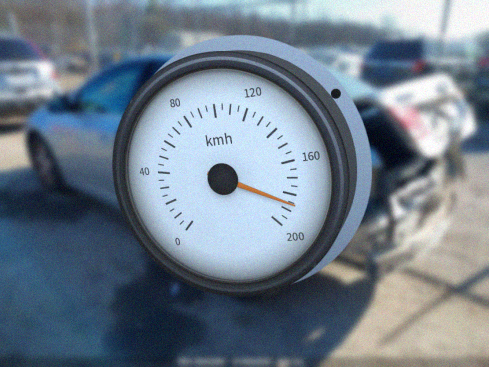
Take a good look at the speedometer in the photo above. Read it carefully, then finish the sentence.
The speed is 185 km/h
